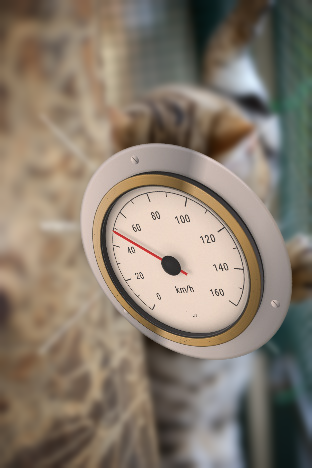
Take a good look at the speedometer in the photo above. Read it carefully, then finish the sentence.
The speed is 50 km/h
